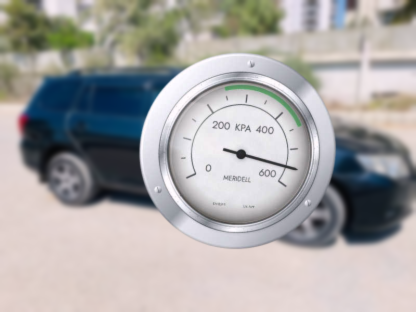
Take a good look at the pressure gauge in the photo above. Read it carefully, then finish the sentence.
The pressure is 550 kPa
